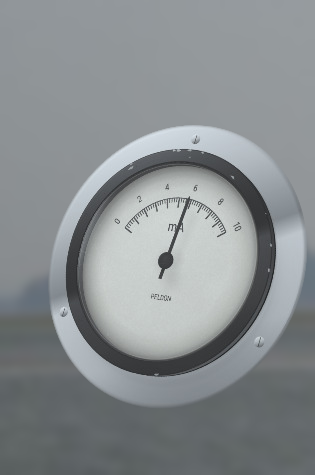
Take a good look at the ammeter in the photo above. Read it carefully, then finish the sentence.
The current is 6 mA
